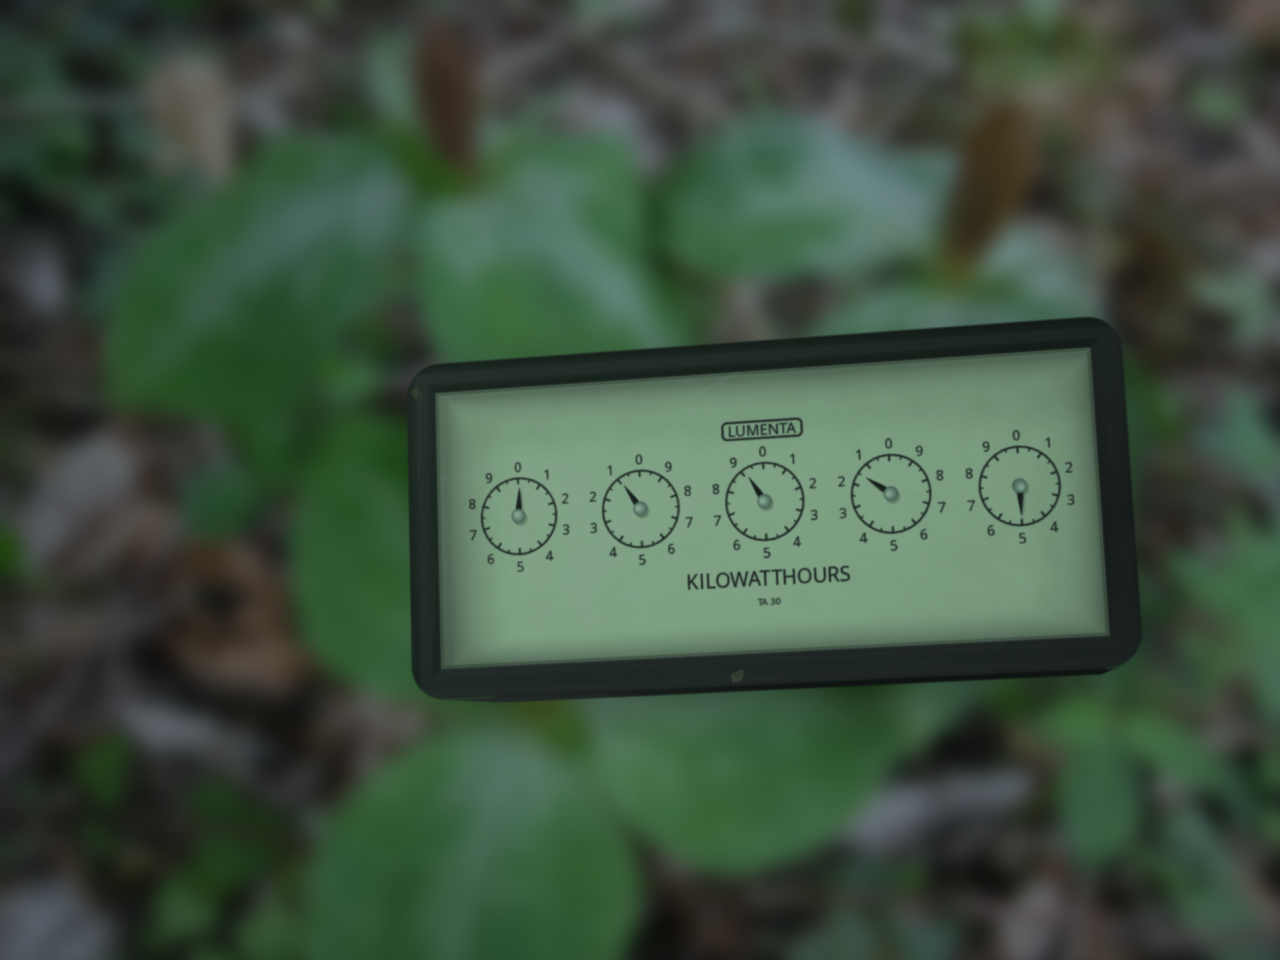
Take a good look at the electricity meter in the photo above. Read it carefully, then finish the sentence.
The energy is 915 kWh
